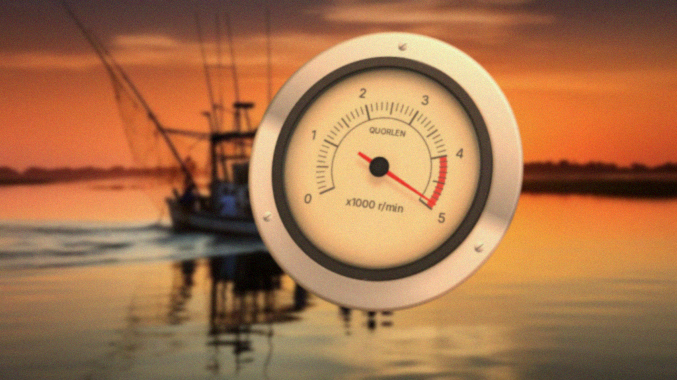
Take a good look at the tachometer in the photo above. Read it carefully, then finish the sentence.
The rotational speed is 4900 rpm
